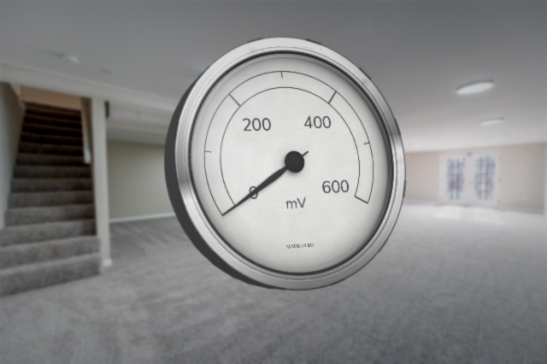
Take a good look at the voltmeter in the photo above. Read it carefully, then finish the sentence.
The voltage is 0 mV
